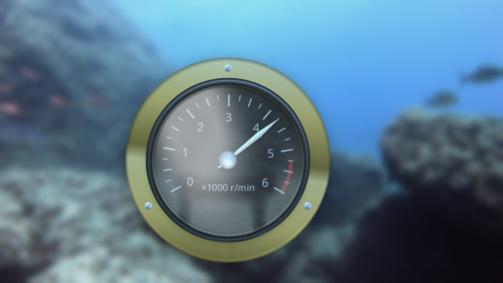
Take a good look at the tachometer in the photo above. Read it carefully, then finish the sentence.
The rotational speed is 4250 rpm
